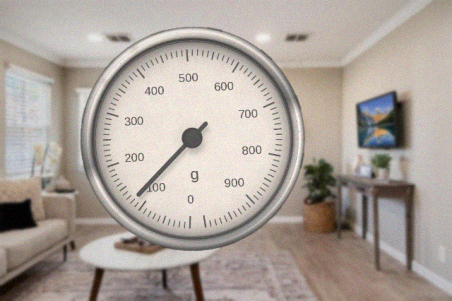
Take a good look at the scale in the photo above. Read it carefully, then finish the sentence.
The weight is 120 g
